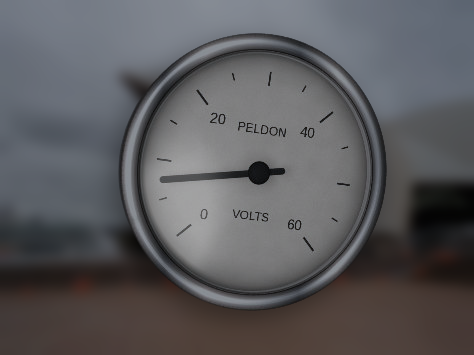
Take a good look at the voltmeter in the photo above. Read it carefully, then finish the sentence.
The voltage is 7.5 V
